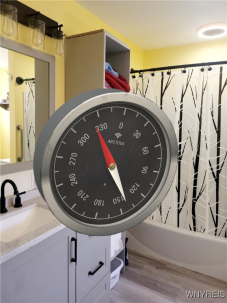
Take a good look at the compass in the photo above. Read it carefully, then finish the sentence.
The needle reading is 322.5 °
